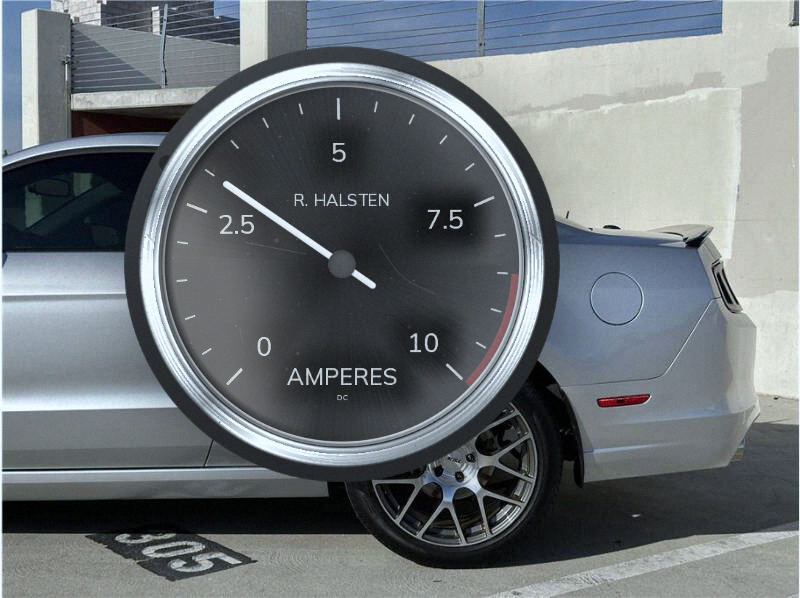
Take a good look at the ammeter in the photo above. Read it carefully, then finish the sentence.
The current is 3 A
